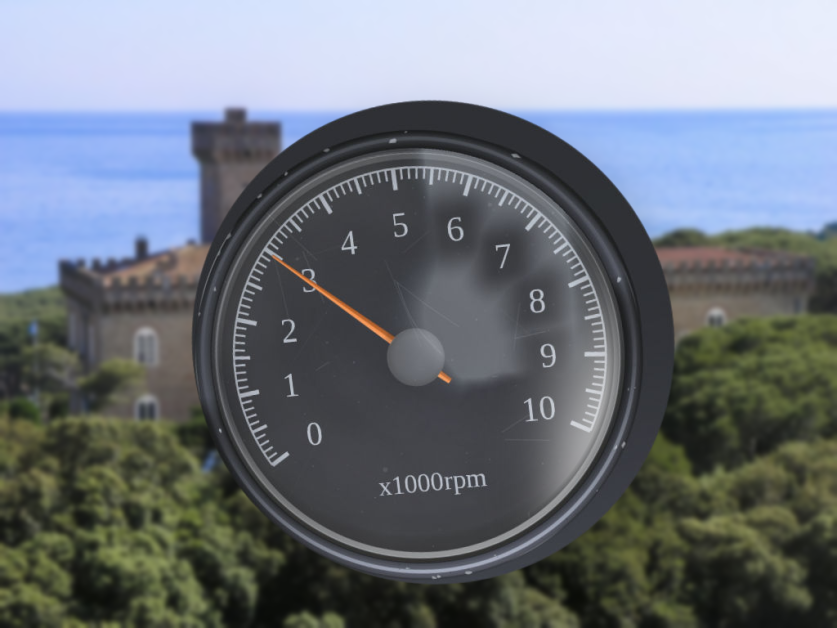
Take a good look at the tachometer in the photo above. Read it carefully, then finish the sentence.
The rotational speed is 3000 rpm
